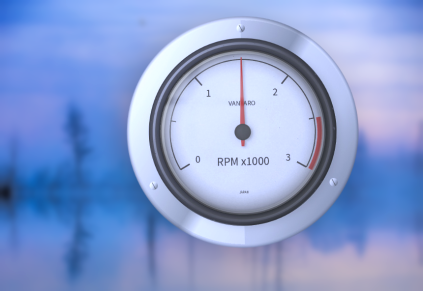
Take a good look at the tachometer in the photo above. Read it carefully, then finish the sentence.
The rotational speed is 1500 rpm
